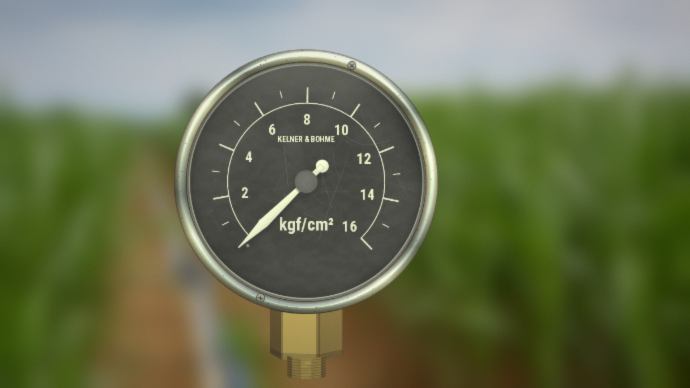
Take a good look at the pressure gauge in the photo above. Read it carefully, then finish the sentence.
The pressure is 0 kg/cm²
